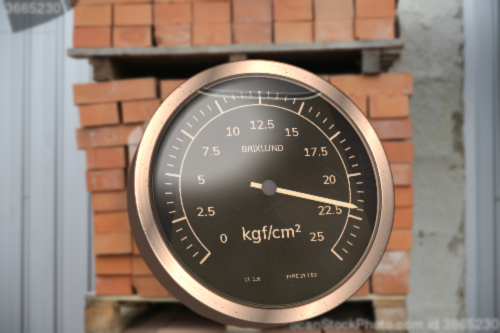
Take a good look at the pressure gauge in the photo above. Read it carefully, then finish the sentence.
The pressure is 22 kg/cm²
